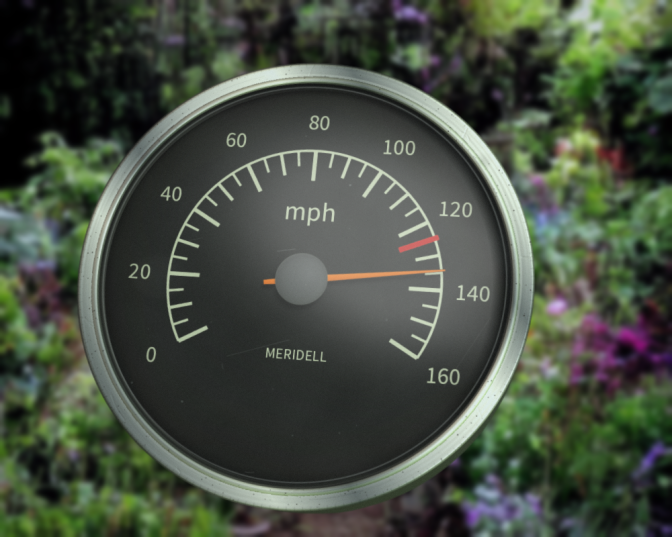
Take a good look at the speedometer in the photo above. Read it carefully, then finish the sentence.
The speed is 135 mph
